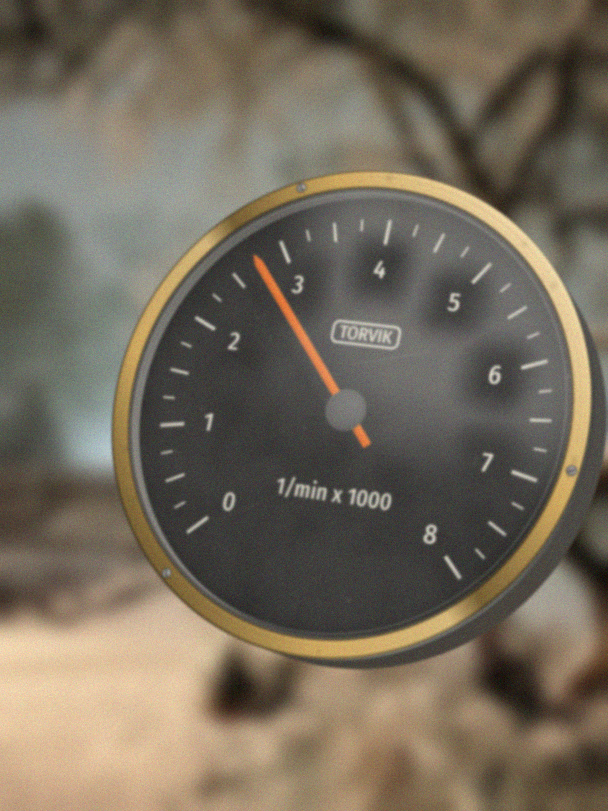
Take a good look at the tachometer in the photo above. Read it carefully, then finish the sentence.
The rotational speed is 2750 rpm
